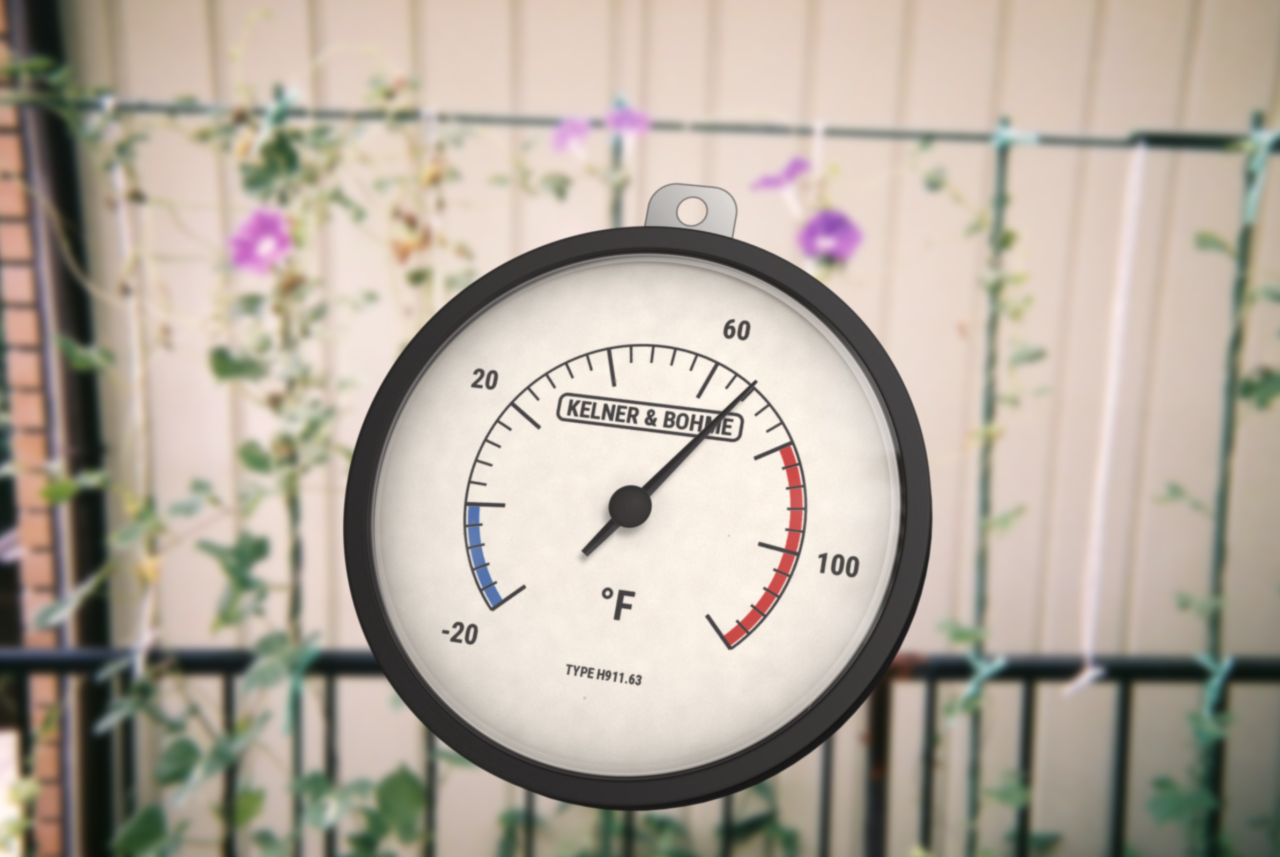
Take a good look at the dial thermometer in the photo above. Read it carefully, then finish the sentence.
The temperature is 68 °F
